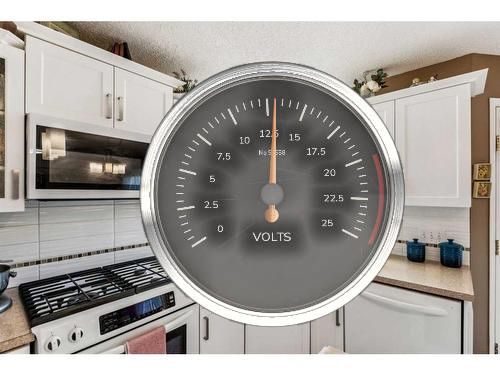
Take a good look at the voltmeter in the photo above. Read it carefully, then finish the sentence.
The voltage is 13 V
